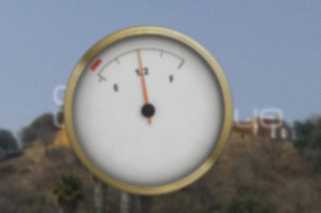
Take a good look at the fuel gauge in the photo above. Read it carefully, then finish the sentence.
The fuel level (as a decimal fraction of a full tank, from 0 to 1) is 0.5
